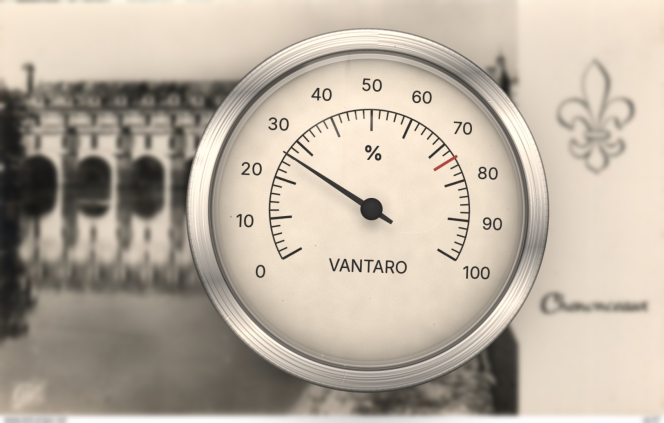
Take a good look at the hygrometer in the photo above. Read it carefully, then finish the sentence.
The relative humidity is 26 %
